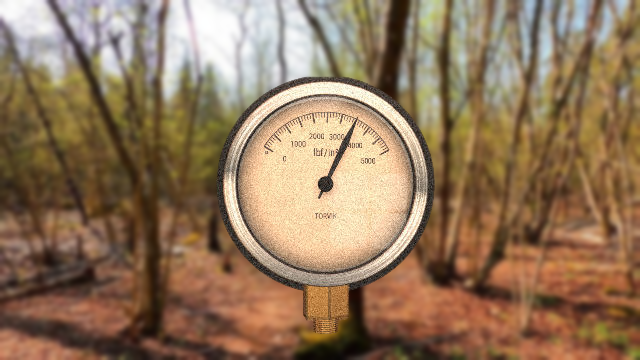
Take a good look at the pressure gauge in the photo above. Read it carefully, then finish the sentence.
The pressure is 3500 psi
